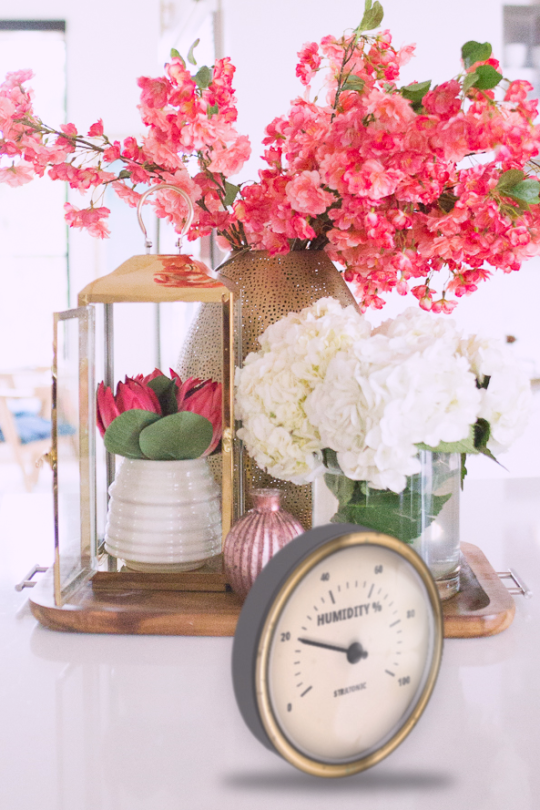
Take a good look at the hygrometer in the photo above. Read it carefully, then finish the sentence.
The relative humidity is 20 %
